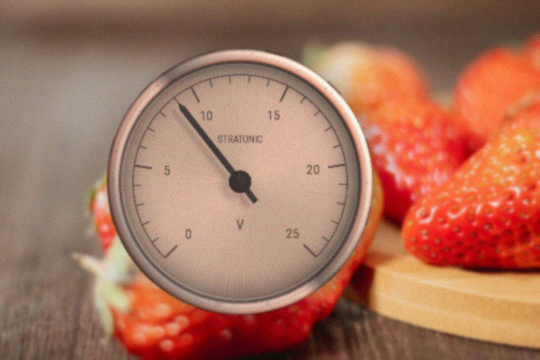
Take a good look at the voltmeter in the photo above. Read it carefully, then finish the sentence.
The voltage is 9 V
